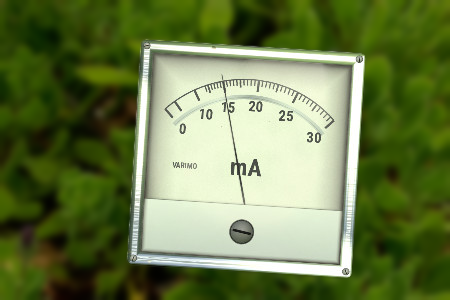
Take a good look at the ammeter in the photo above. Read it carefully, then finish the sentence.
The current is 15 mA
